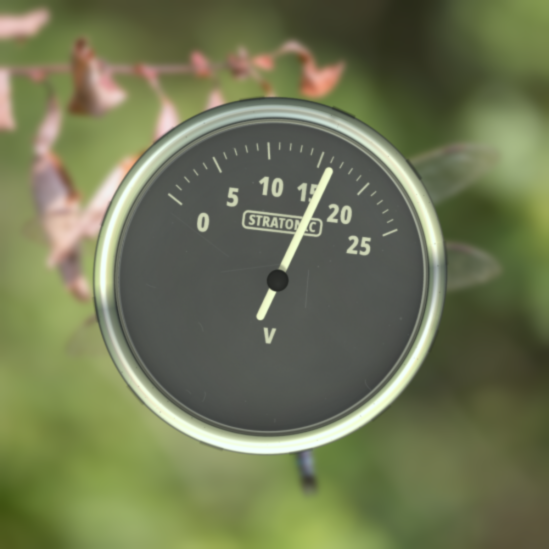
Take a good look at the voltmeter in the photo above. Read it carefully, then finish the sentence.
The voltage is 16 V
